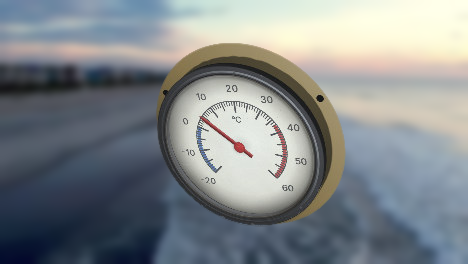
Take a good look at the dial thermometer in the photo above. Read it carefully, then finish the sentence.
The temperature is 5 °C
